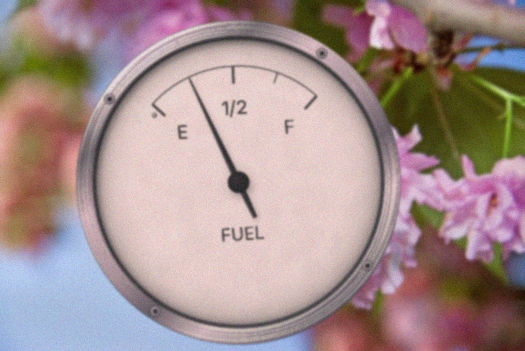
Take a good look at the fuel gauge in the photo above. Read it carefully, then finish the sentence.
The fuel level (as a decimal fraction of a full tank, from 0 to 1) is 0.25
